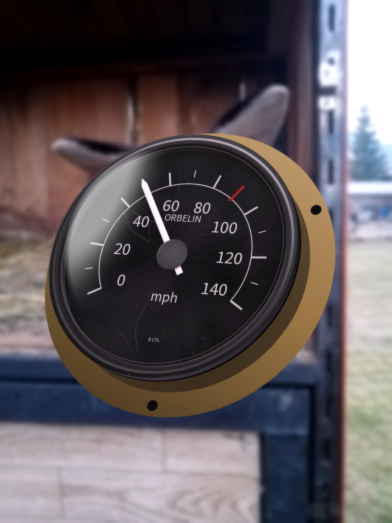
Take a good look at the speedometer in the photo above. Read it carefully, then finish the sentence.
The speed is 50 mph
